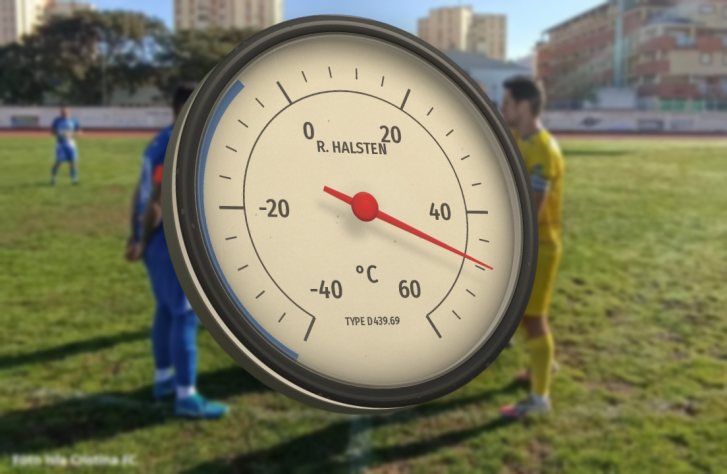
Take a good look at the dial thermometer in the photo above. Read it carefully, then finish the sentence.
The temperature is 48 °C
